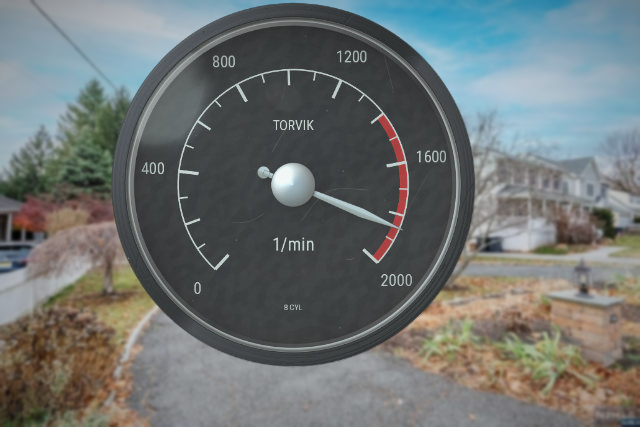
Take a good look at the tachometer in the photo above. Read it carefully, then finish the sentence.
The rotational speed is 1850 rpm
